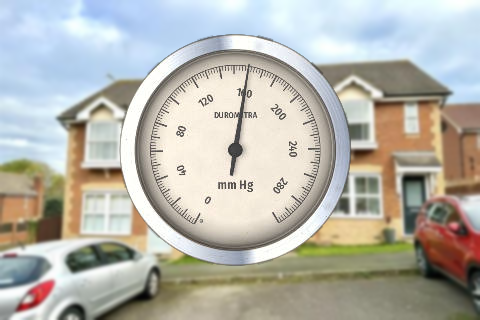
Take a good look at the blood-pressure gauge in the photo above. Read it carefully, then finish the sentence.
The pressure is 160 mmHg
